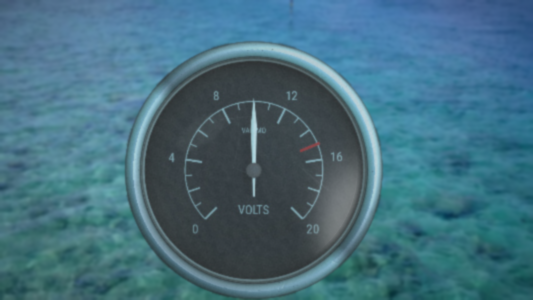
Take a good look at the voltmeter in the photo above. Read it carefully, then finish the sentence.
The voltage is 10 V
